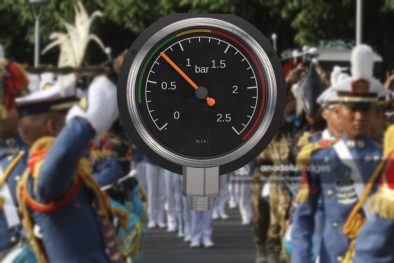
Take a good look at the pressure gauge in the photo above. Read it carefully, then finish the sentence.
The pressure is 0.8 bar
